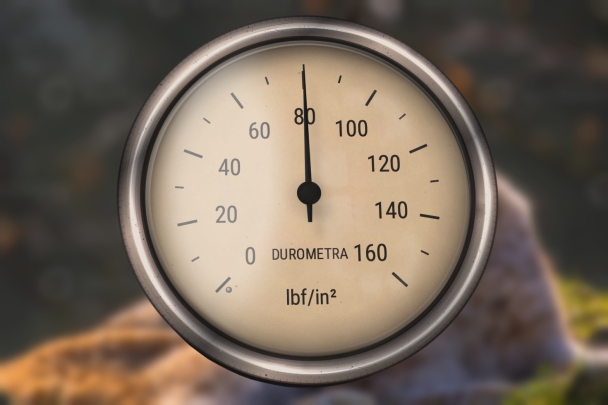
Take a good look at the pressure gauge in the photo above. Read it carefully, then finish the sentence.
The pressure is 80 psi
